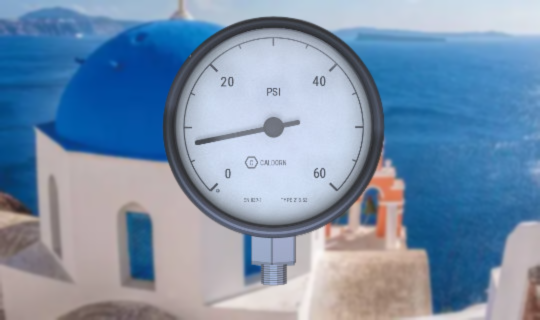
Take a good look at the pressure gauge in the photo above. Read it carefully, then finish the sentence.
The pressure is 7.5 psi
